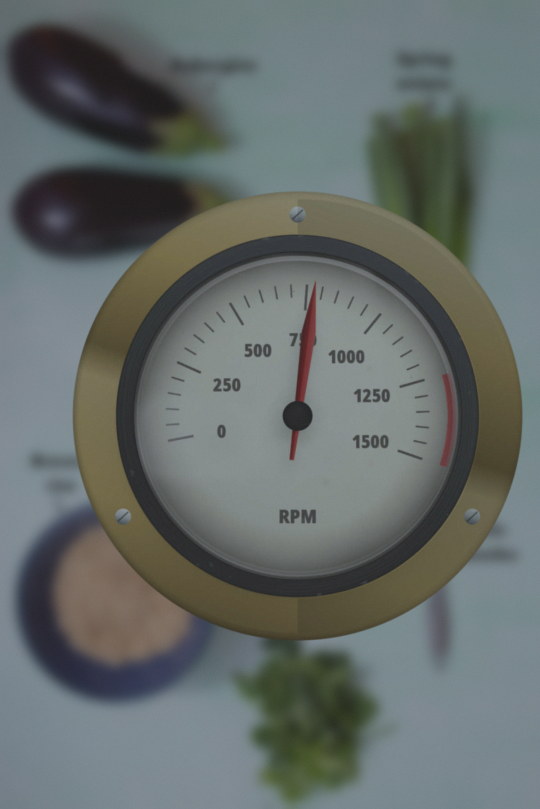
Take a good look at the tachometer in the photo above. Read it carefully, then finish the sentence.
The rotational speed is 775 rpm
